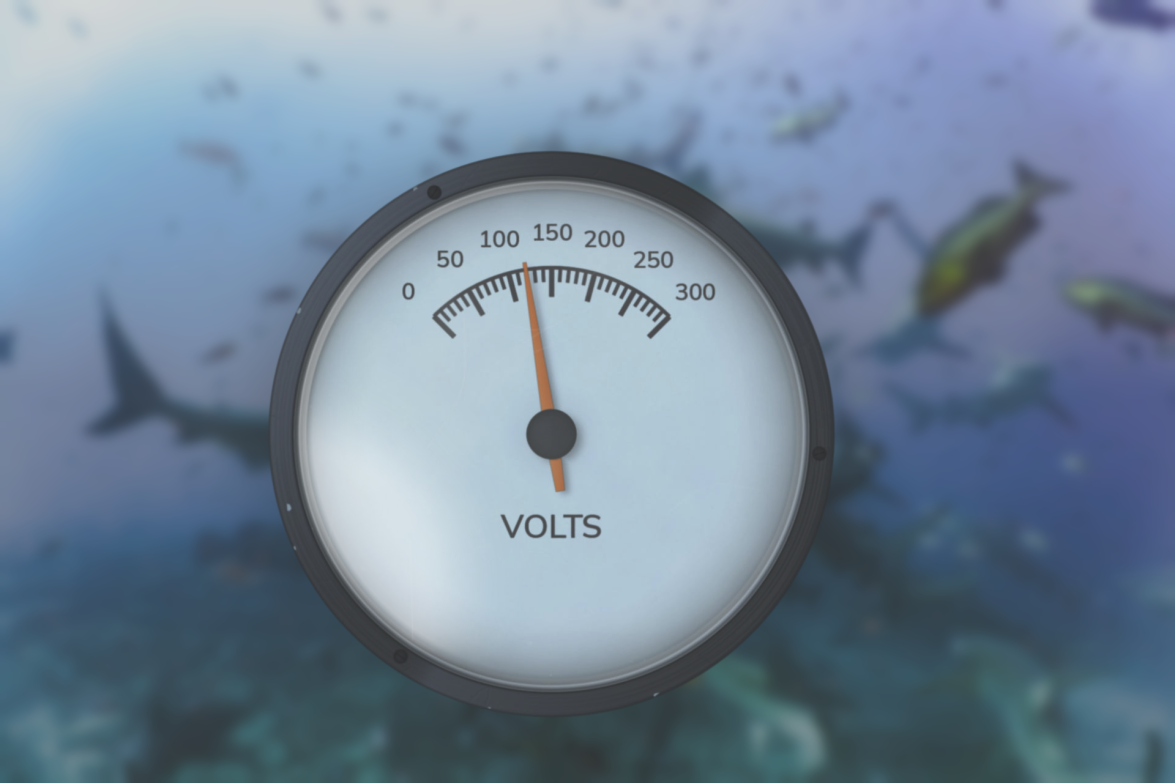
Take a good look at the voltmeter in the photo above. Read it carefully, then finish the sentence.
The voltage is 120 V
